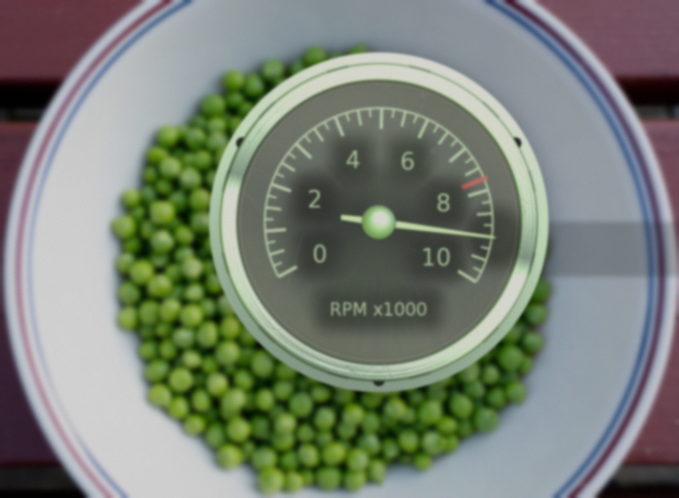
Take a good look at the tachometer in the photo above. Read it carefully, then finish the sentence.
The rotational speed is 9000 rpm
